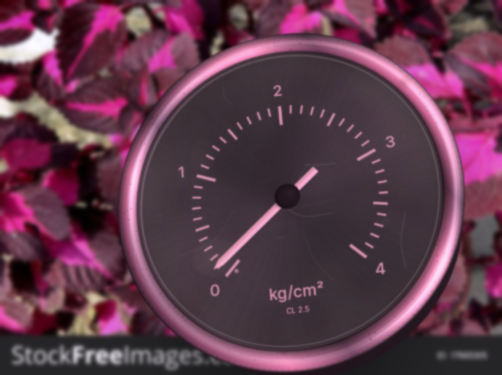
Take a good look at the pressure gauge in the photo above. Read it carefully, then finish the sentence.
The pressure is 0.1 kg/cm²
